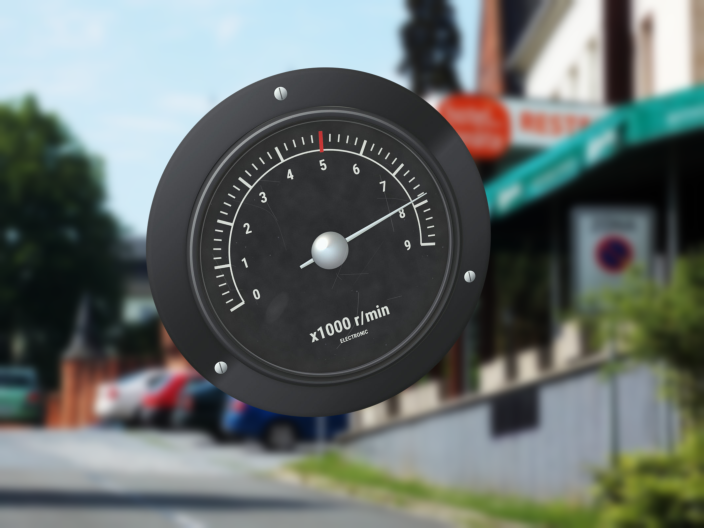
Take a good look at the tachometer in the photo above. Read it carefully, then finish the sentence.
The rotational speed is 7800 rpm
